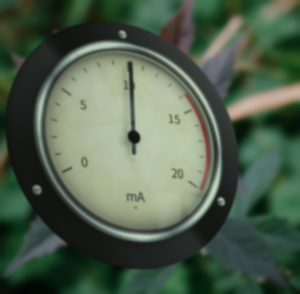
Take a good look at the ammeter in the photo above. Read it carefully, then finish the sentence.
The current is 10 mA
